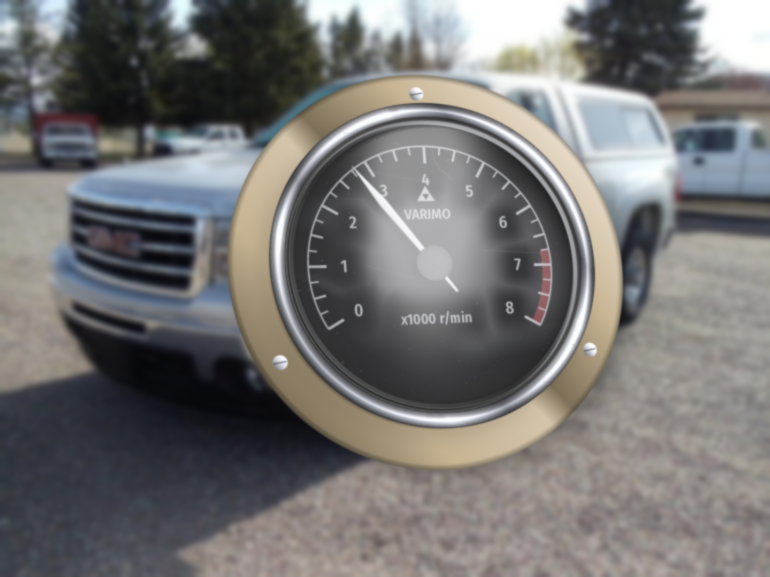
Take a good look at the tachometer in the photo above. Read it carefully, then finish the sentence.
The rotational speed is 2750 rpm
